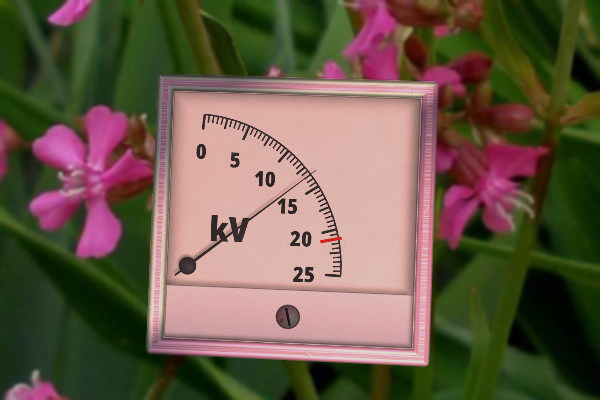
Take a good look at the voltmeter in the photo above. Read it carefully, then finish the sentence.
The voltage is 13.5 kV
